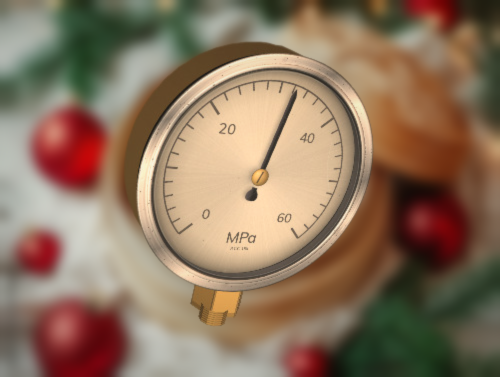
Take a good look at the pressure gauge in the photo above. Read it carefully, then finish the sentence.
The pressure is 32 MPa
